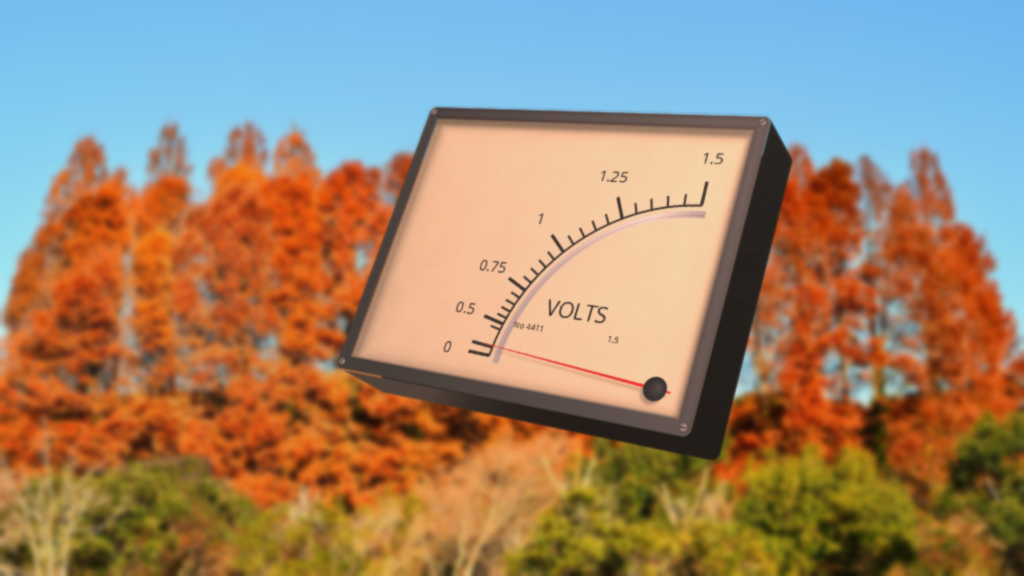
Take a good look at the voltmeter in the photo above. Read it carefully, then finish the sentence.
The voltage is 0.25 V
